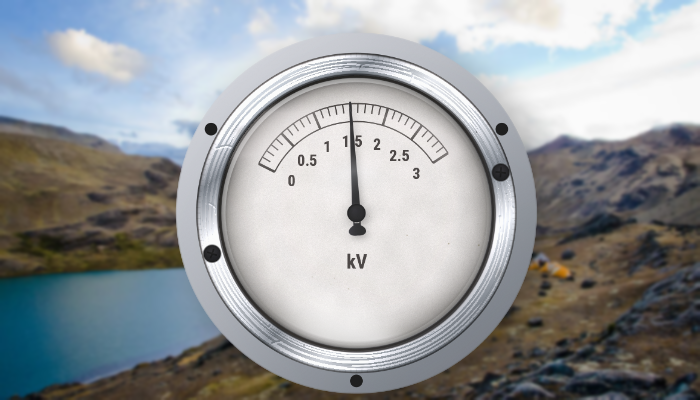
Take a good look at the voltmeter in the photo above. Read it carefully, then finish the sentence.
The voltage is 1.5 kV
